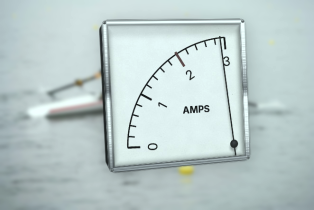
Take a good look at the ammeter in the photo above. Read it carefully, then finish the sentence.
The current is 2.9 A
